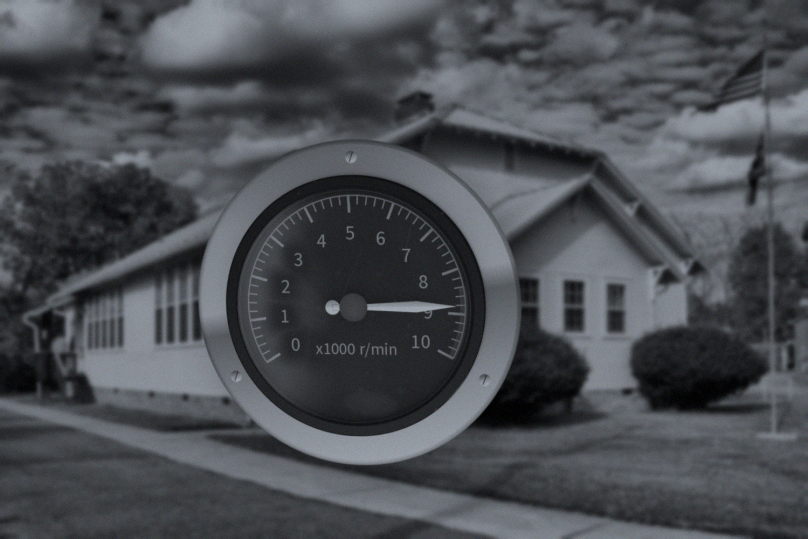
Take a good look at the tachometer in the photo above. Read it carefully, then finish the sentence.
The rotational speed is 8800 rpm
